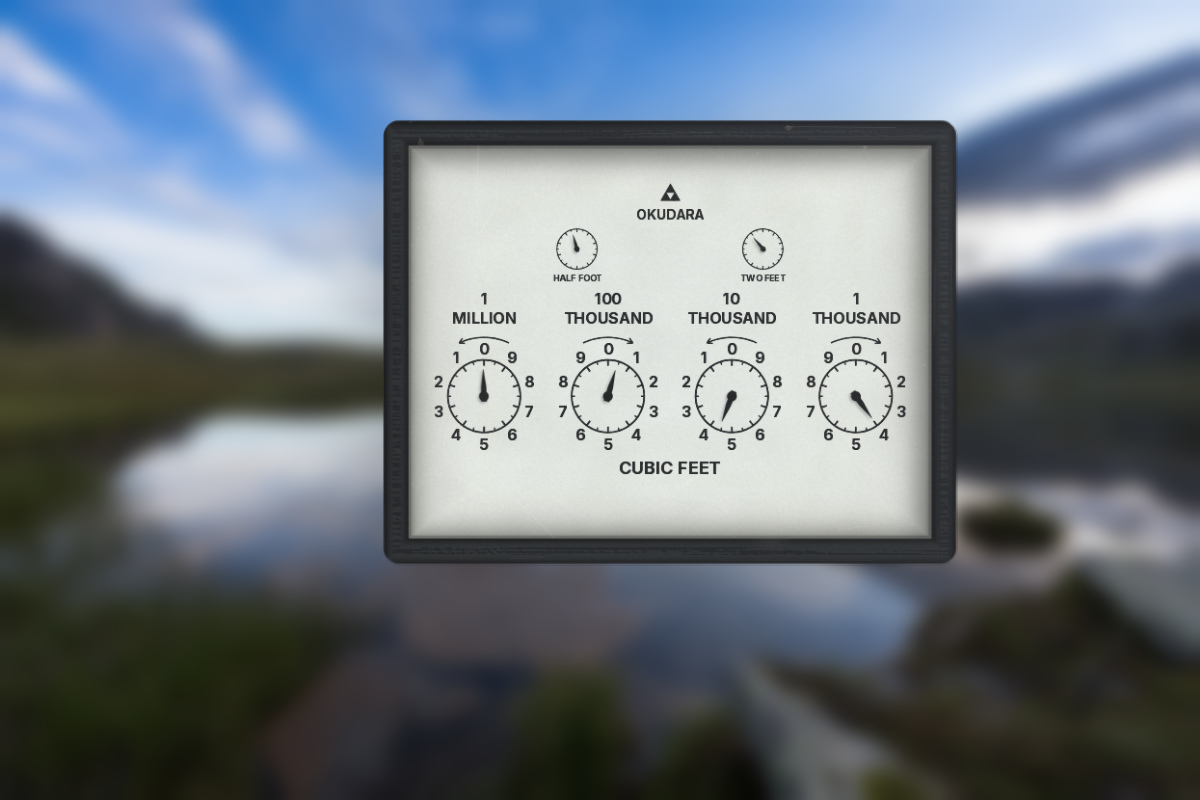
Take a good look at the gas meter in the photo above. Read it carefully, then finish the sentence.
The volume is 4400 ft³
